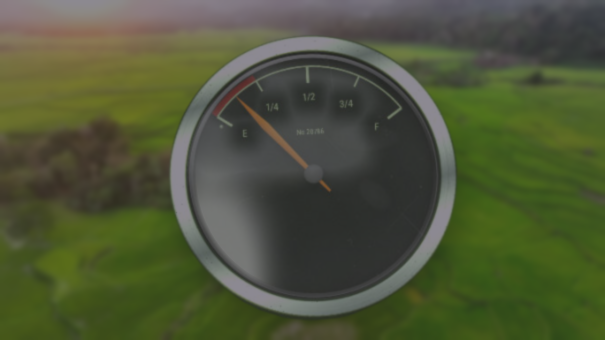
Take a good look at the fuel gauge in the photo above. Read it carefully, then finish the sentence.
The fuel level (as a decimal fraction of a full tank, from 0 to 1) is 0.125
